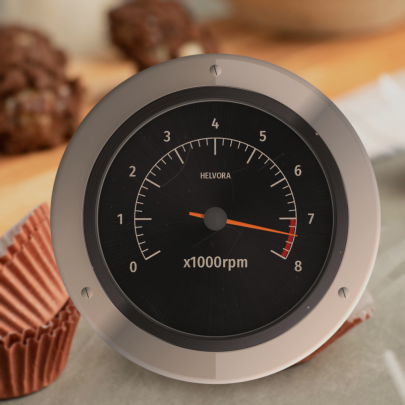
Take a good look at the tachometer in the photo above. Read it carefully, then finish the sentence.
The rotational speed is 7400 rpm
